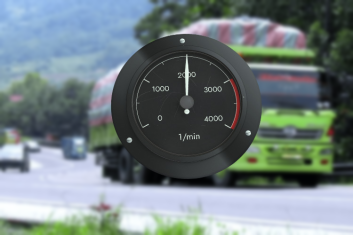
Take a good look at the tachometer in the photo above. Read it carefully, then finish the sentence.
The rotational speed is 2000 rpm
